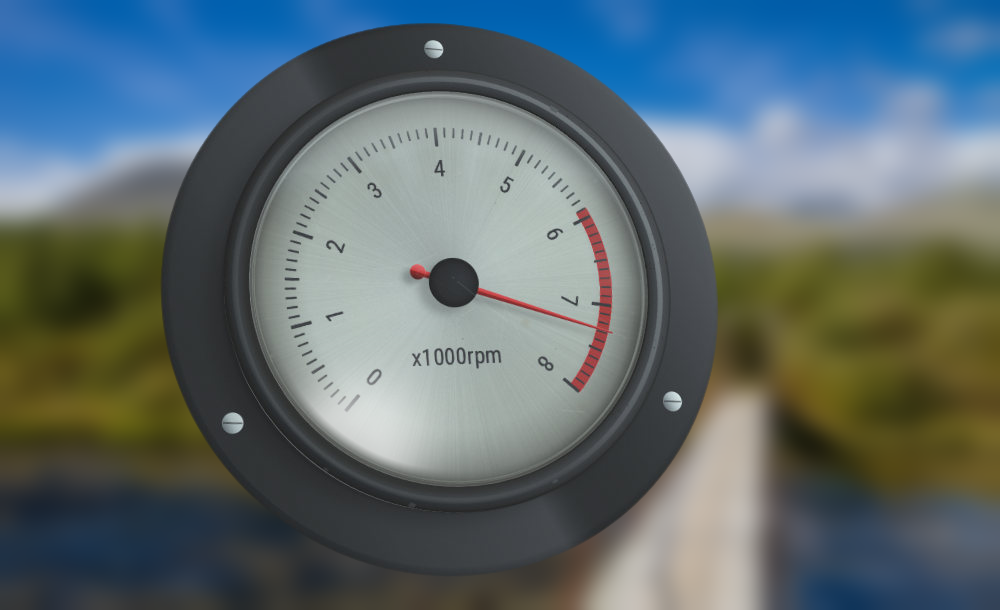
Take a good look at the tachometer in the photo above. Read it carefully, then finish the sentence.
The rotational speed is 7300 rpm
